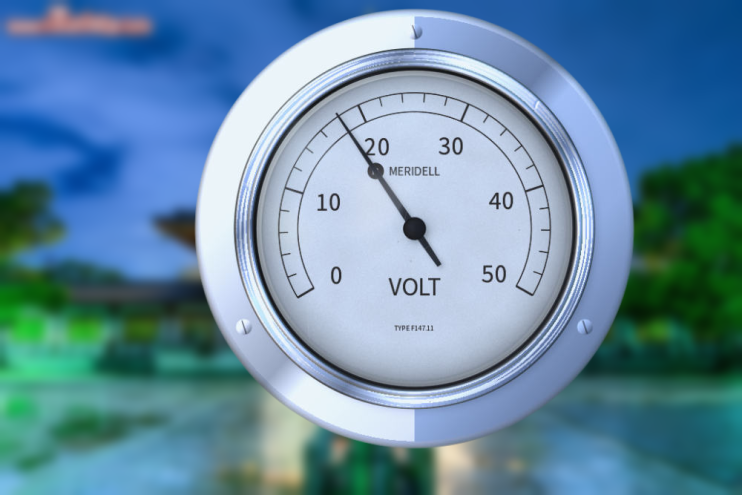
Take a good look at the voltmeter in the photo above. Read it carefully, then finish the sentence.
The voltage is 18 V
